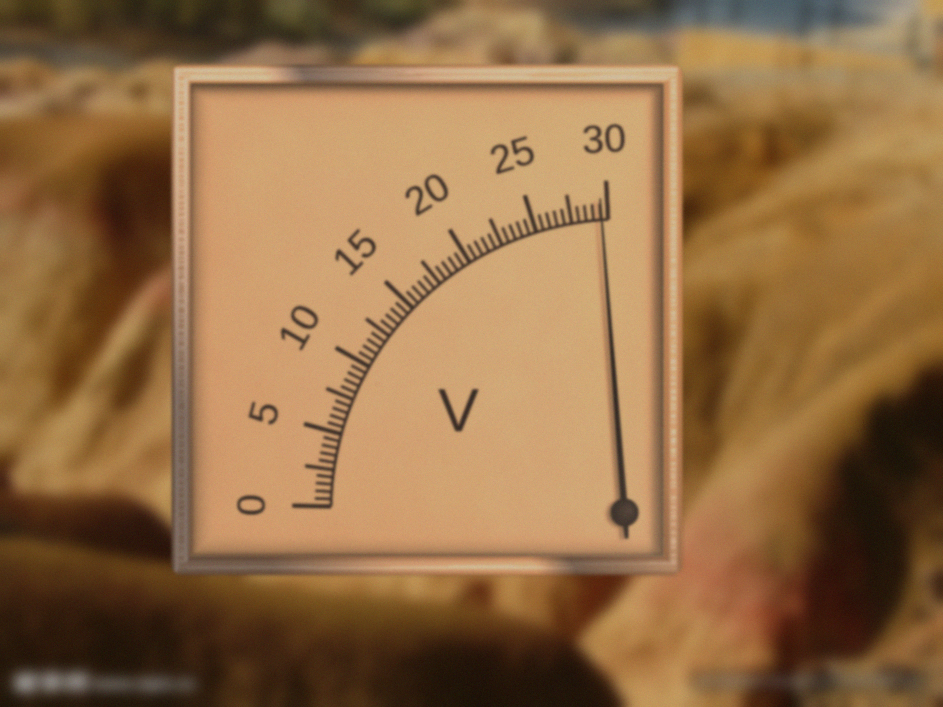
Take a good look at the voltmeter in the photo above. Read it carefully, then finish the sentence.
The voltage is 29.5 V
